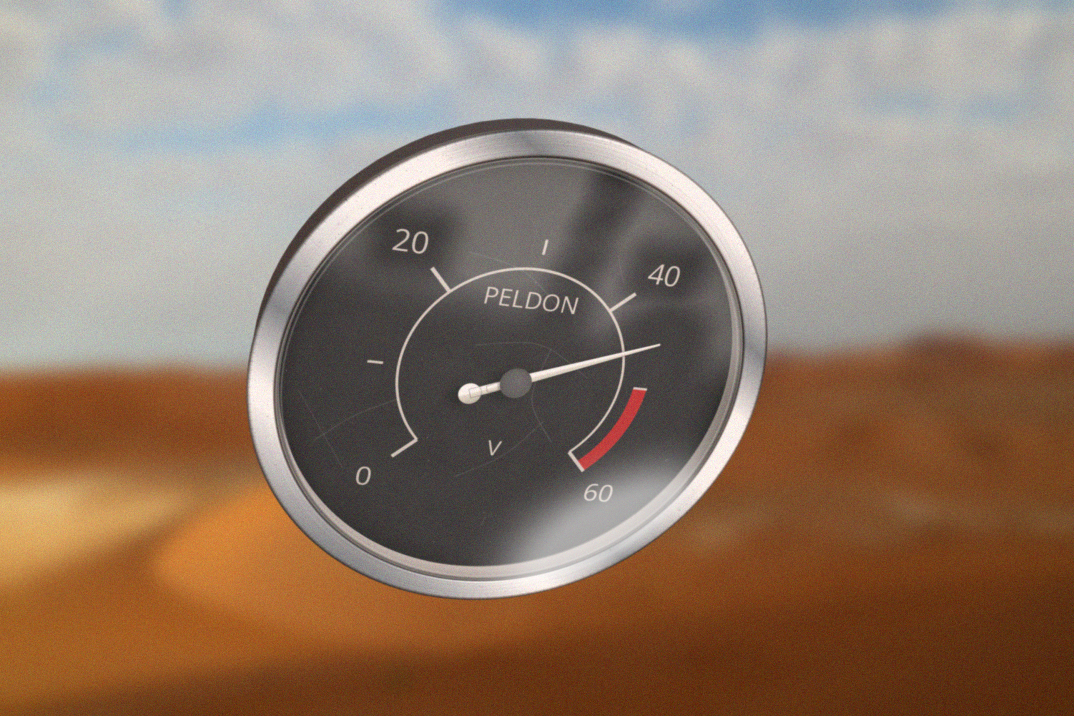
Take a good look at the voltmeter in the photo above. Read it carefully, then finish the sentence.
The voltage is 45 V
